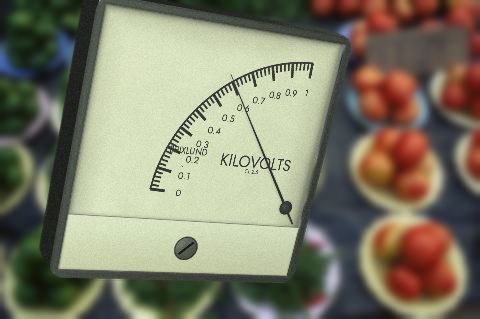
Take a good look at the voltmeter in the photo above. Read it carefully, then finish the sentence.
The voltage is 0.6 kV
